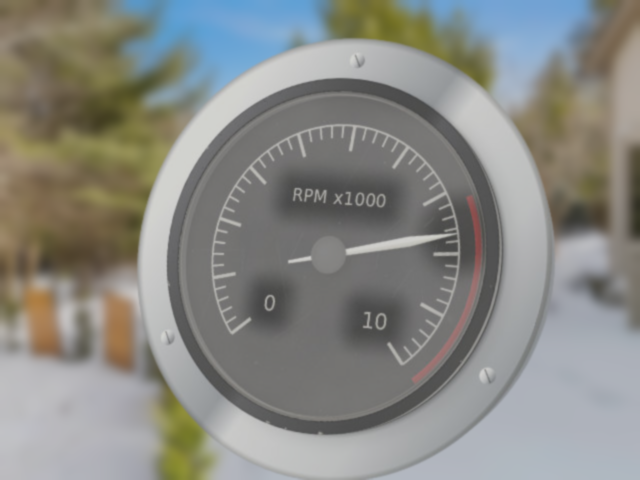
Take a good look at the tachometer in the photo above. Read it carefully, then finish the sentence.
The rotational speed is 7700 rpm
